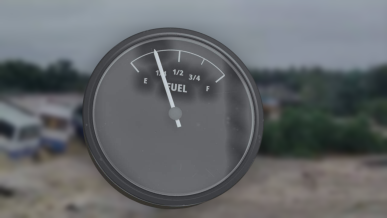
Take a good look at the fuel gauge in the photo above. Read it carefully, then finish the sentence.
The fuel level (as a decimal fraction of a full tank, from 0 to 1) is 0.25
